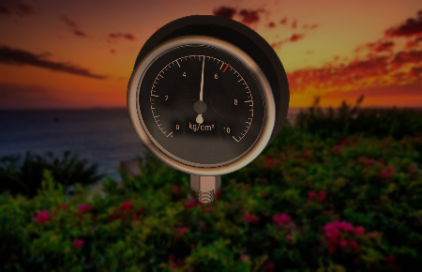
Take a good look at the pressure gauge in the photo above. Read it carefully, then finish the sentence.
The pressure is 5.2 kg/cm²
